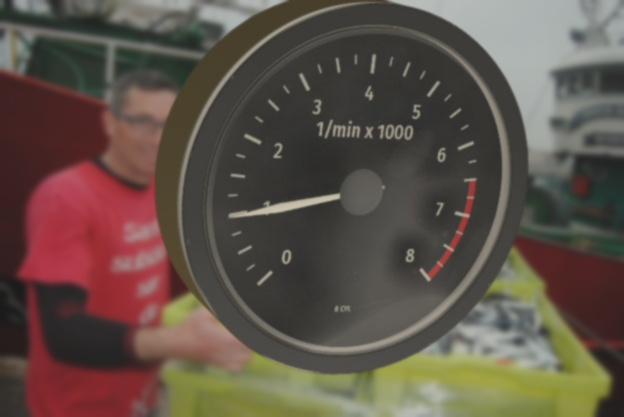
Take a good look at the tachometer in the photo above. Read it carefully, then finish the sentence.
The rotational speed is 1000 rpm
